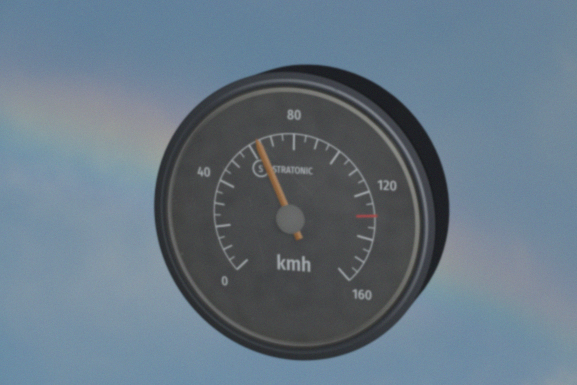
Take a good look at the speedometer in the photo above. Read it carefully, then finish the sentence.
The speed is 65 km/h
